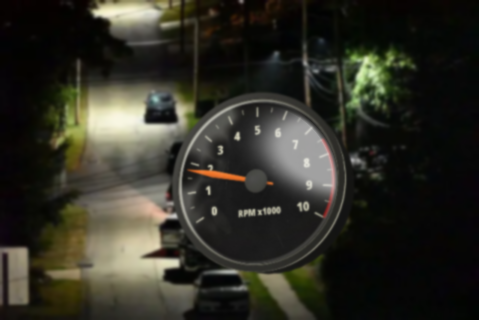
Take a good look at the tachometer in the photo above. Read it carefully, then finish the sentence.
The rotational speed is 1750 rpm
